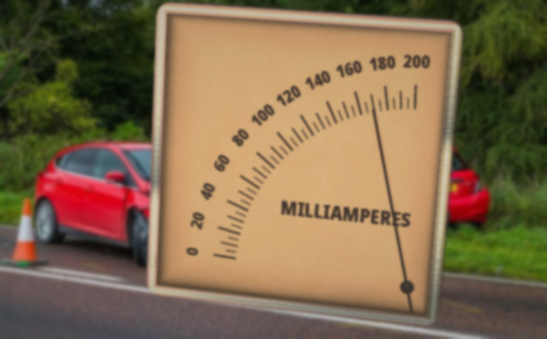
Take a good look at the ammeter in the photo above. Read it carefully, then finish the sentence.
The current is 170 mA
